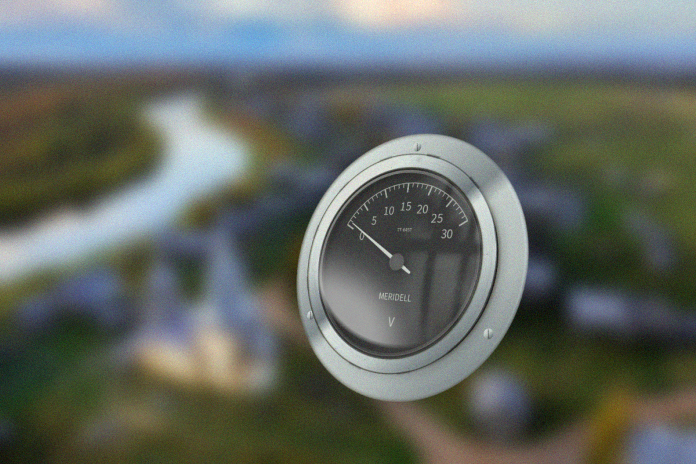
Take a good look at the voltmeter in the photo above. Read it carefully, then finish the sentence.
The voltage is 1 V
